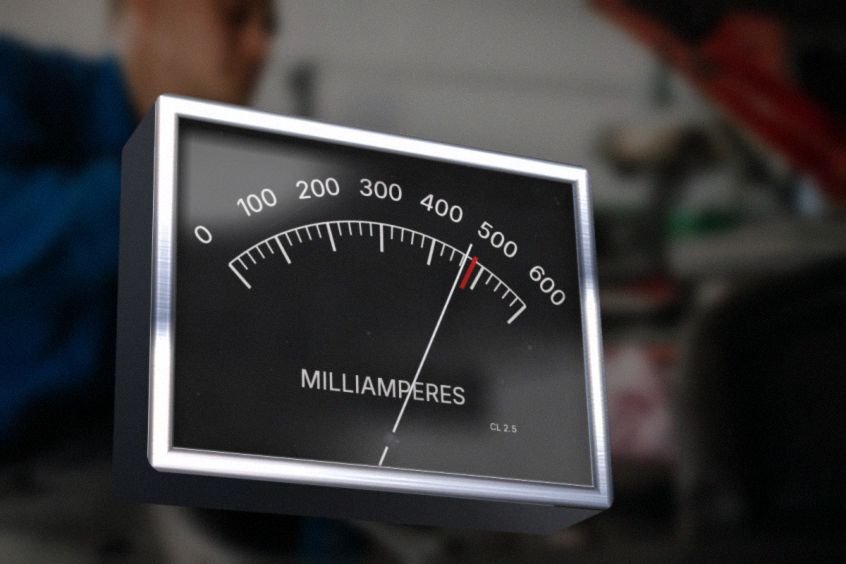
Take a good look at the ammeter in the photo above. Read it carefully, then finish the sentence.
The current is 460 mA
